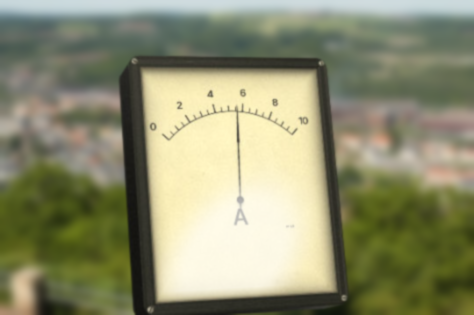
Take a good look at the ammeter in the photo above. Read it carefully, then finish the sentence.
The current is 5.5 A
